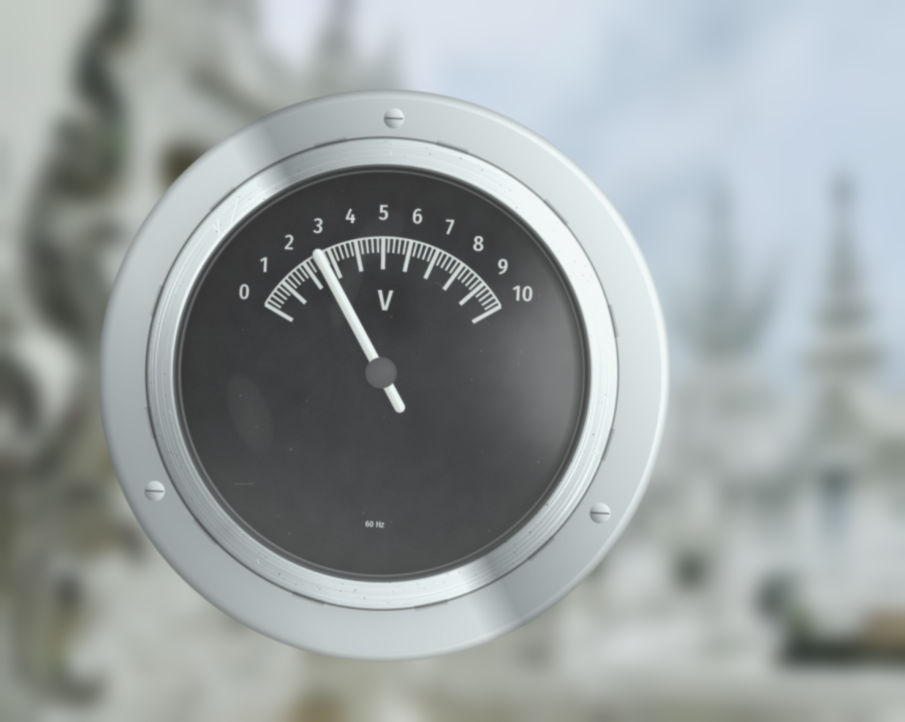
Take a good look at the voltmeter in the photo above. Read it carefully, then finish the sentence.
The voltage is 2.6 V
